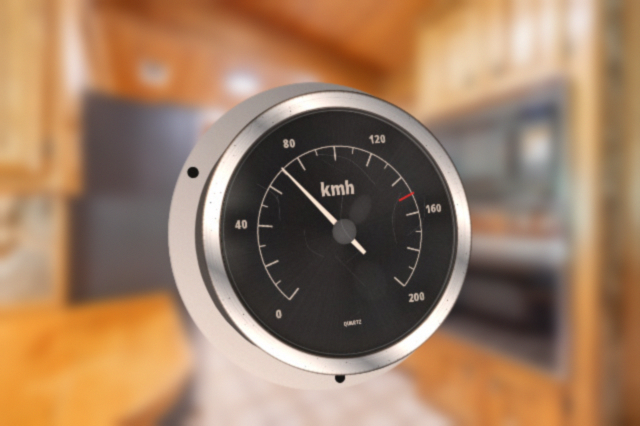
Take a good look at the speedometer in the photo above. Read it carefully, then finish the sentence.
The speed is 70 km/h
